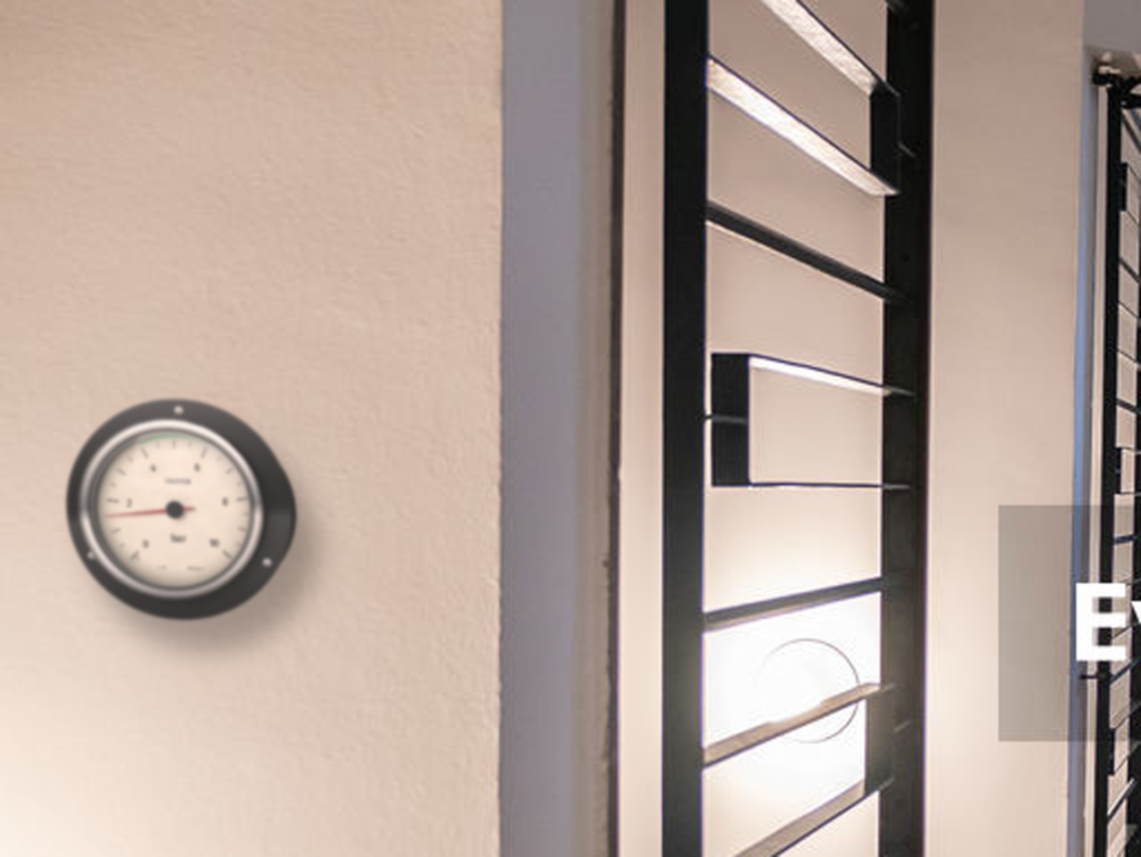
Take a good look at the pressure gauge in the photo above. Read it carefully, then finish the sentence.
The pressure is 1.5 bar
